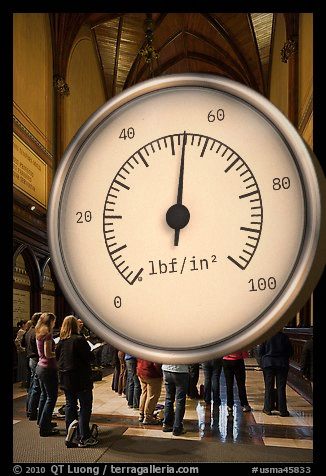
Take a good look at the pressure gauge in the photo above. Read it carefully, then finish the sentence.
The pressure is 54 psi
